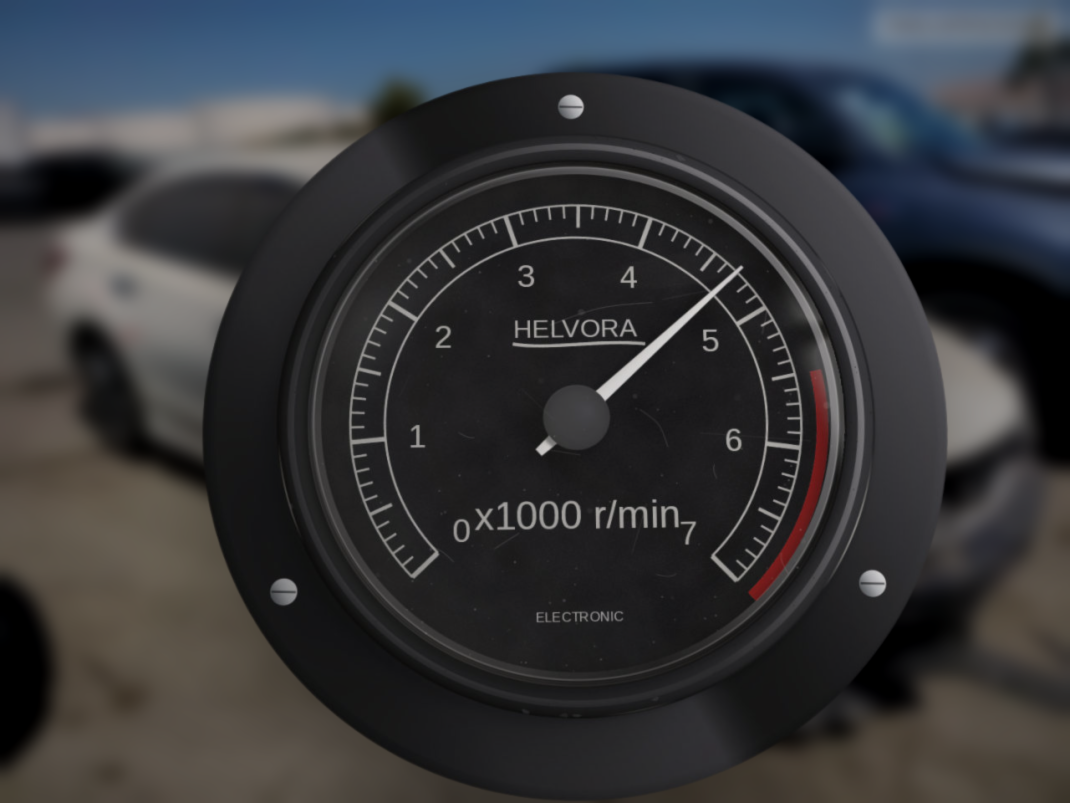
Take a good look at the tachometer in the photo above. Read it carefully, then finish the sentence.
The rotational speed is 4700 rpm
